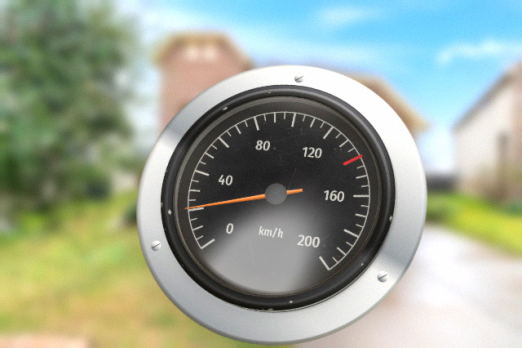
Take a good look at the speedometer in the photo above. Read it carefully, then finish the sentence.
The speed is 20 km/h
